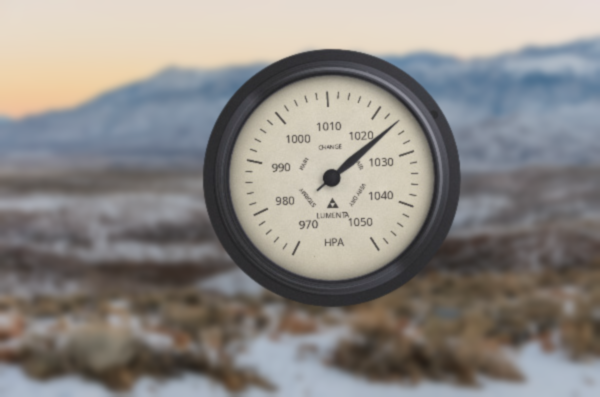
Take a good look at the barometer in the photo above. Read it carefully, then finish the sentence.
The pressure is 1024 hPa
